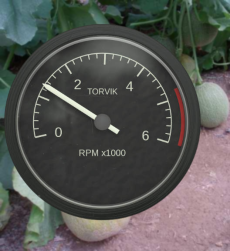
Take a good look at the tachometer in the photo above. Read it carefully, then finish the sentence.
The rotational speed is 1300 rpm
